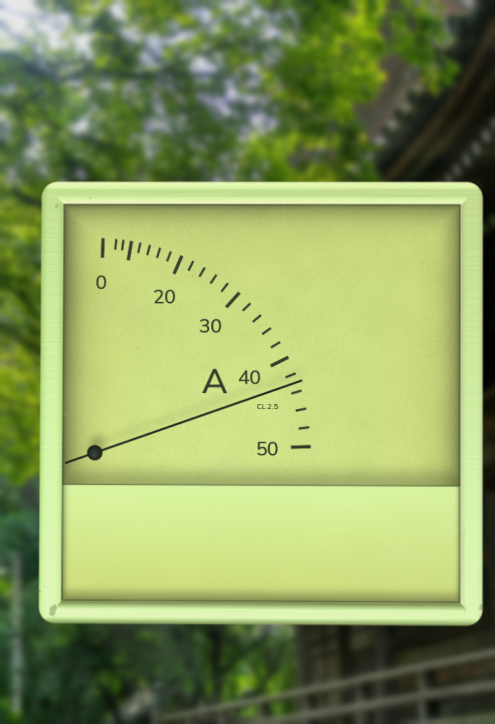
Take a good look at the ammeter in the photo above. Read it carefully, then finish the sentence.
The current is 43 A
